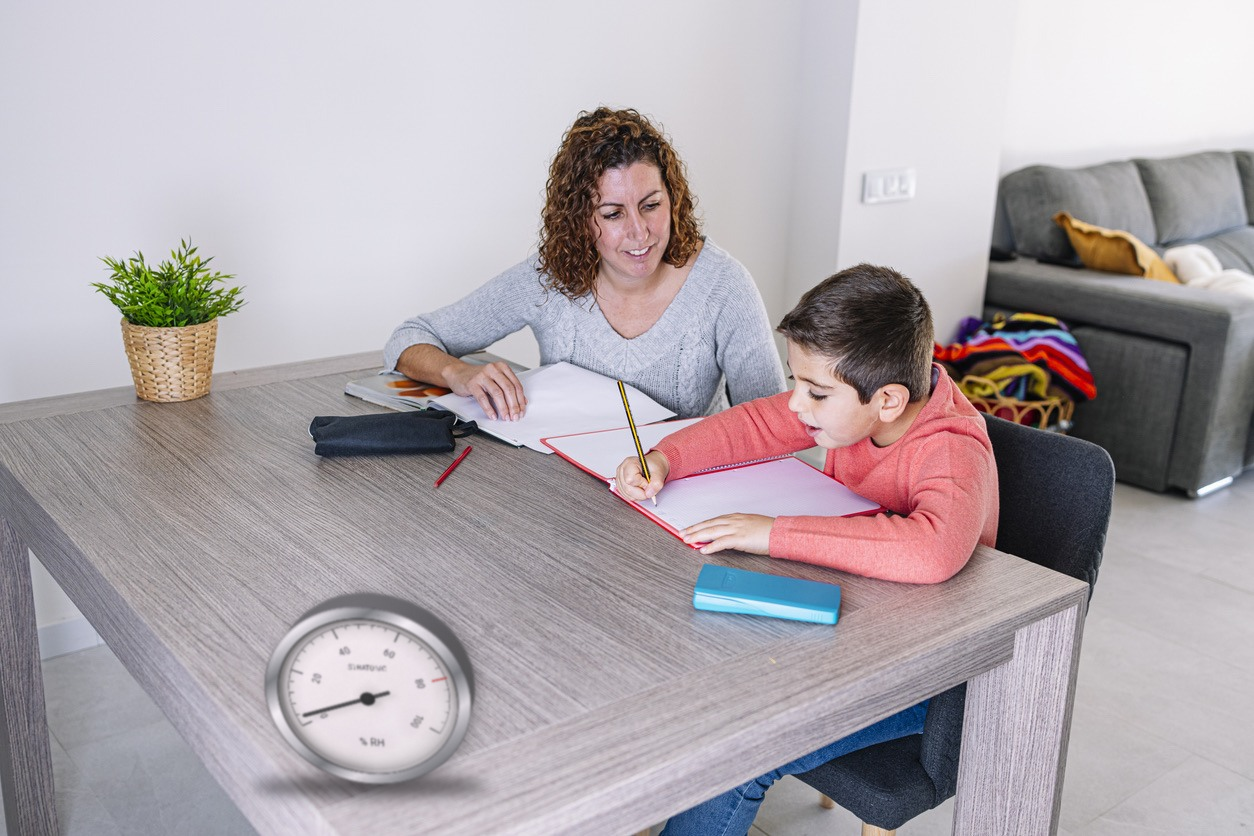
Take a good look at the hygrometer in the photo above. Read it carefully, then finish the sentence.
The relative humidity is 4 %
